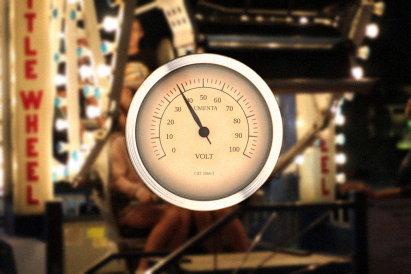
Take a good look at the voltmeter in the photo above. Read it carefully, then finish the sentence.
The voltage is 38 V
